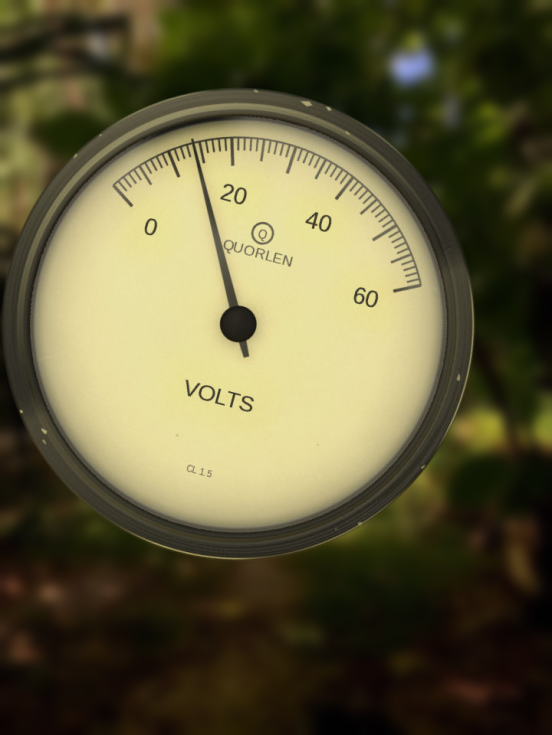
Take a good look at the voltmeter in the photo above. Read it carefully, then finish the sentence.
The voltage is 14 V
